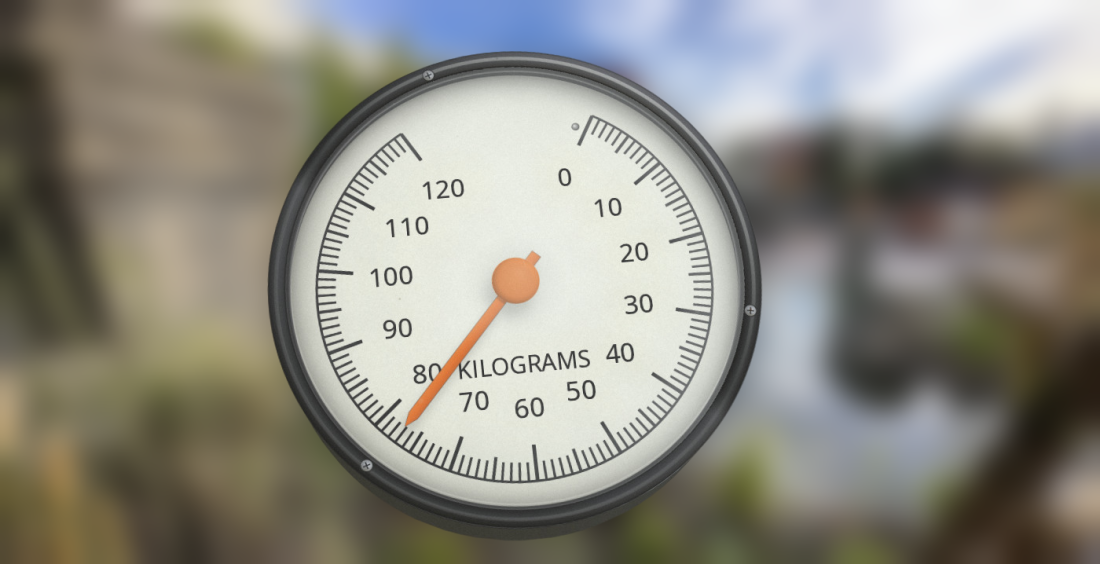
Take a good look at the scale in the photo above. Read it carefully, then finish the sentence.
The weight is 77 kg
